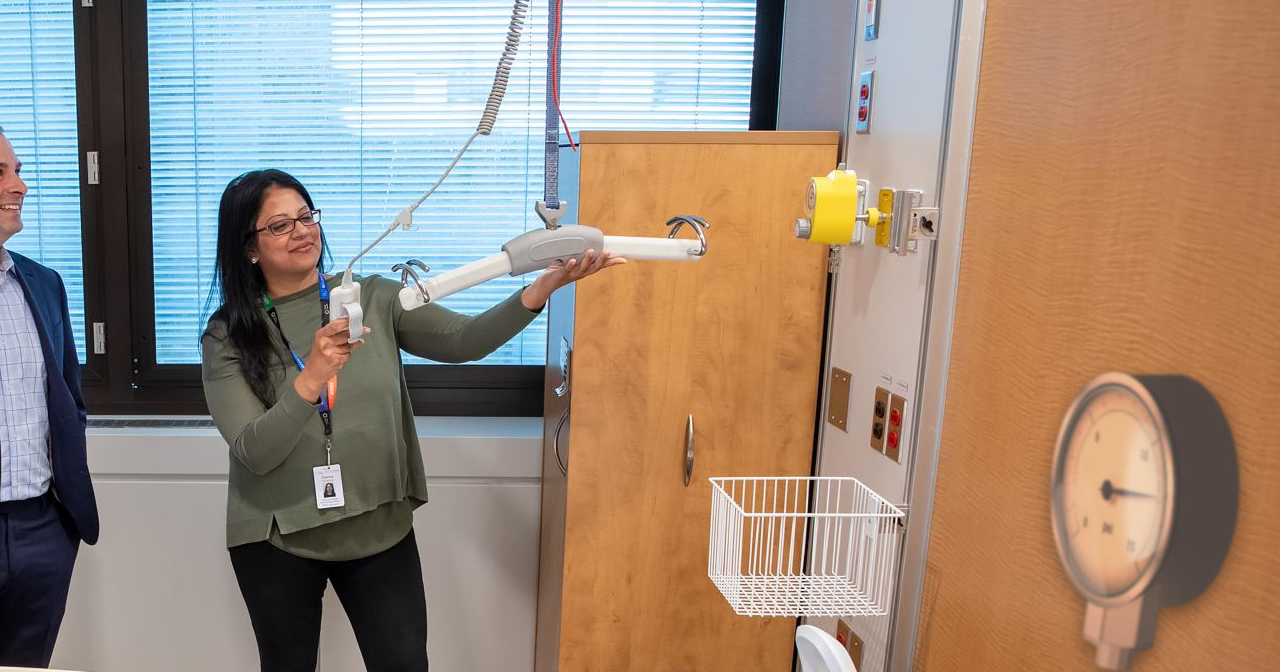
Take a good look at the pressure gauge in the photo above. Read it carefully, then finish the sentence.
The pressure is 12 psi
